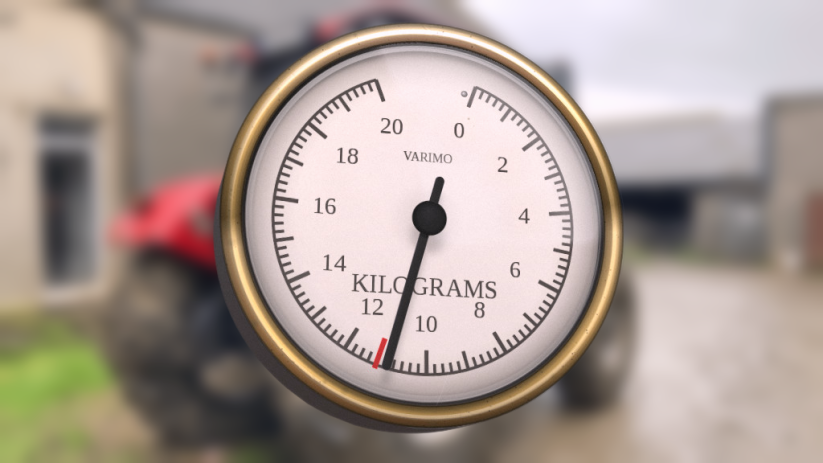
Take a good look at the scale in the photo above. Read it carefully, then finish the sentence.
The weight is 11 kg
